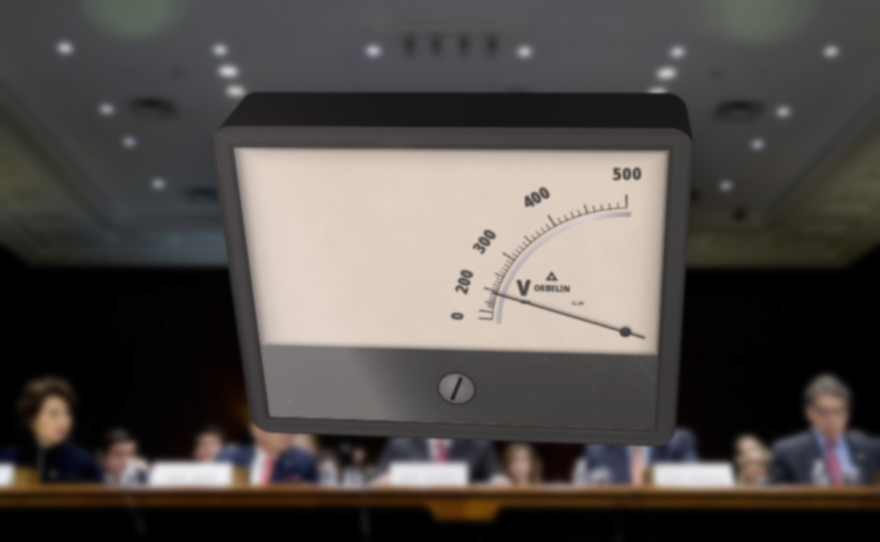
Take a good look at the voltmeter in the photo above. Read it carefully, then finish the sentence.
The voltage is 200 V
